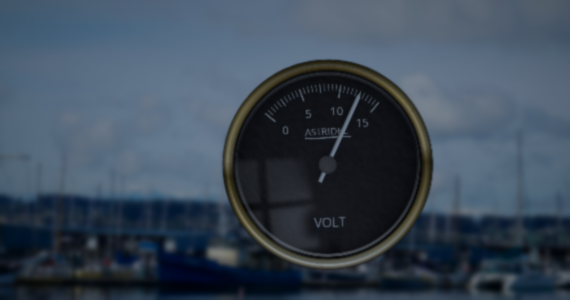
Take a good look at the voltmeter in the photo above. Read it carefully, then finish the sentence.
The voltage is 12.5 V
